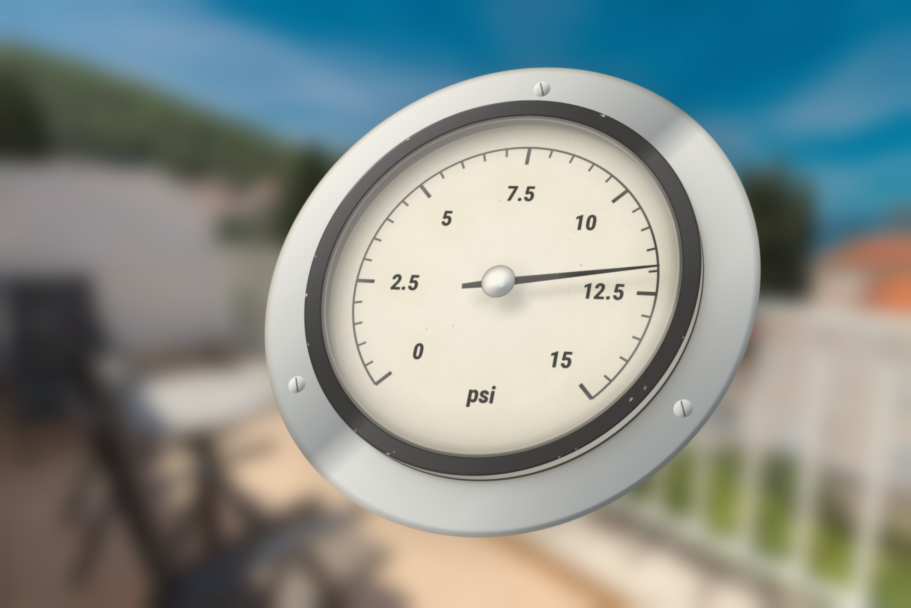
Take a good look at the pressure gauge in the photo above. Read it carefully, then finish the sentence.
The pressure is 12 psi
